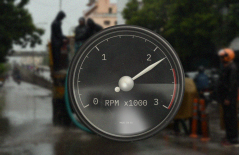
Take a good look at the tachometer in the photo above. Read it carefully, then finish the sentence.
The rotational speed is 2200 rpm
